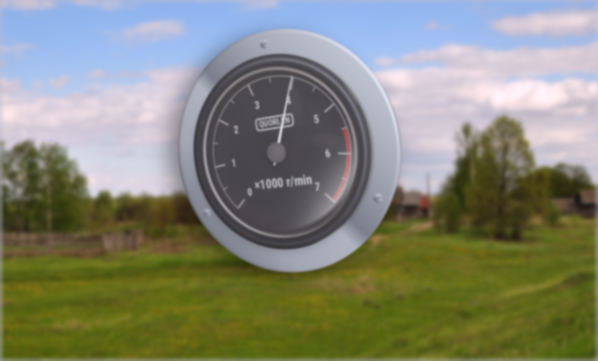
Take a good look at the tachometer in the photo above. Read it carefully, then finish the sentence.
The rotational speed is 4000 rpm
